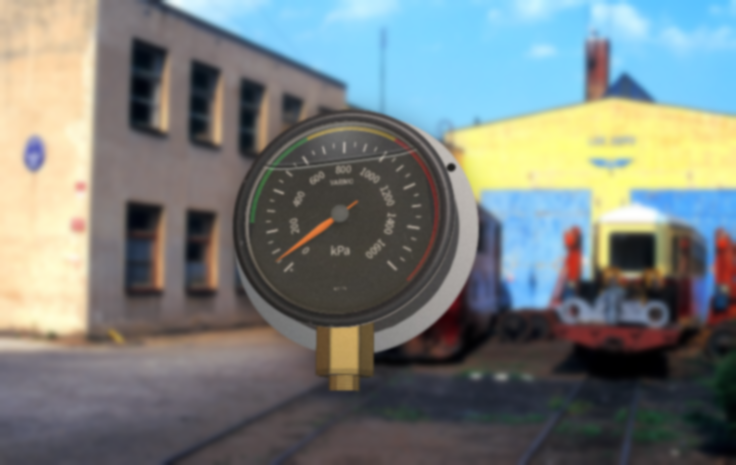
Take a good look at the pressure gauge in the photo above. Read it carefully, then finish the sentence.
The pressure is 50 kPa
